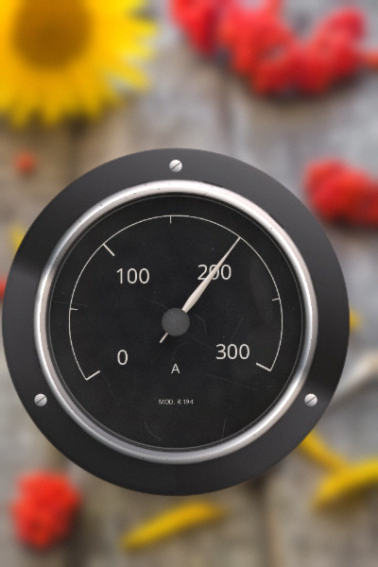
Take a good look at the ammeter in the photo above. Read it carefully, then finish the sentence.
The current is 200 A
